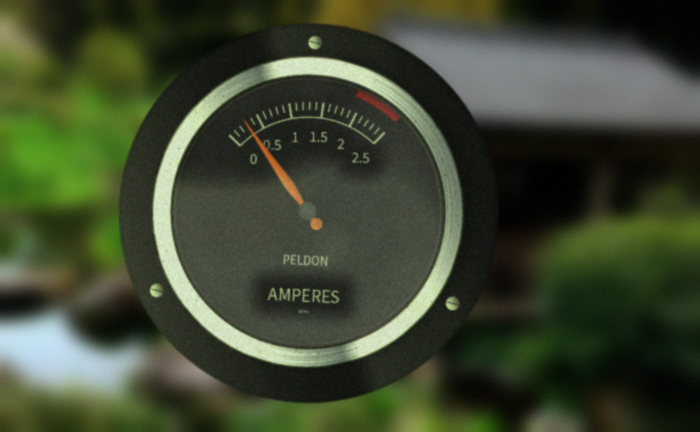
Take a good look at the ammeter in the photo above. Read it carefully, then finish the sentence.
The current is 0.3 A
